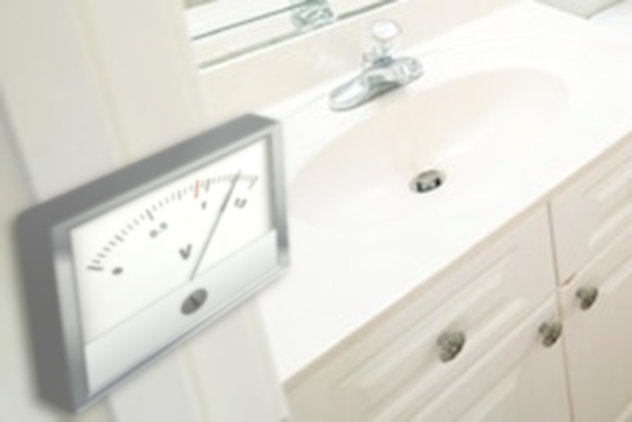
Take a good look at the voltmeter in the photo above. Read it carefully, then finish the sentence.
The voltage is 1.25 V
